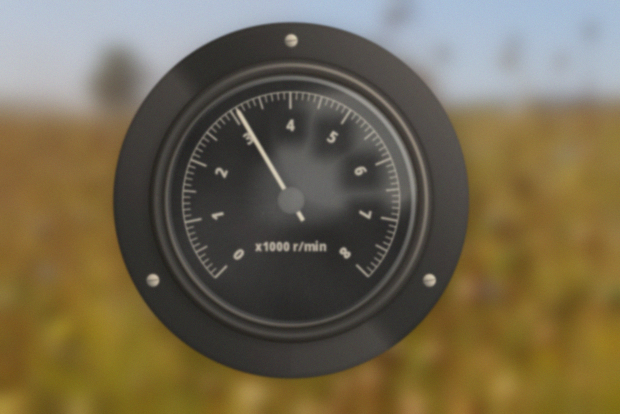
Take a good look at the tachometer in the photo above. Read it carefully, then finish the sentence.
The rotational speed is 3100 rpm
